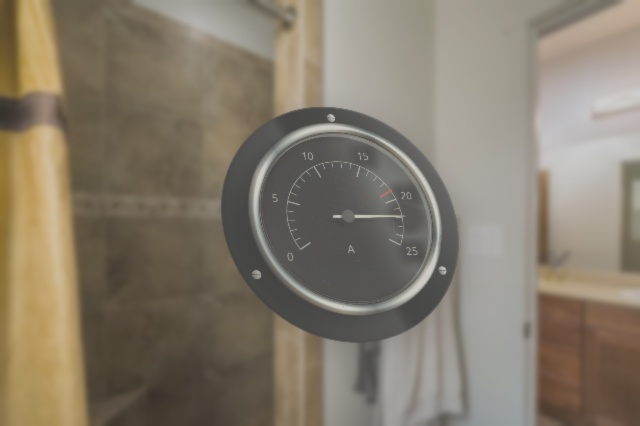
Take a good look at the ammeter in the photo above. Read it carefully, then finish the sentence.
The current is 22 A
